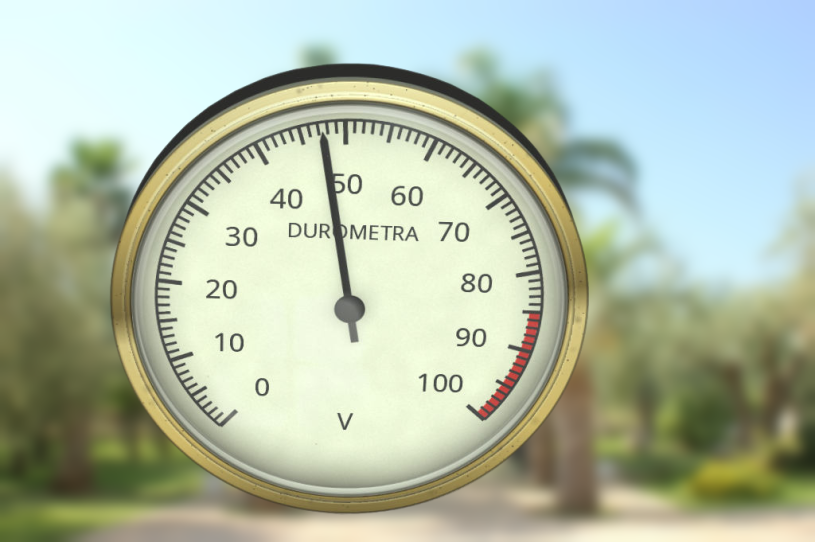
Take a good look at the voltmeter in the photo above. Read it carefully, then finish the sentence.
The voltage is 47.5 V
